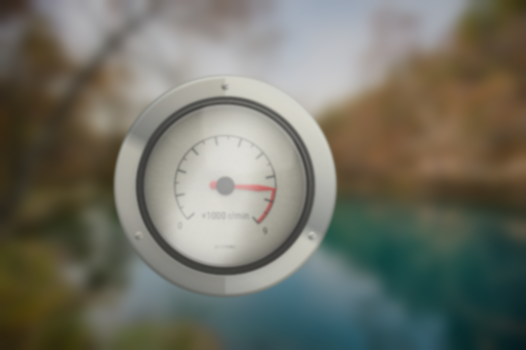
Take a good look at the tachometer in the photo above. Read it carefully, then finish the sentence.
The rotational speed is 7500 rpm
